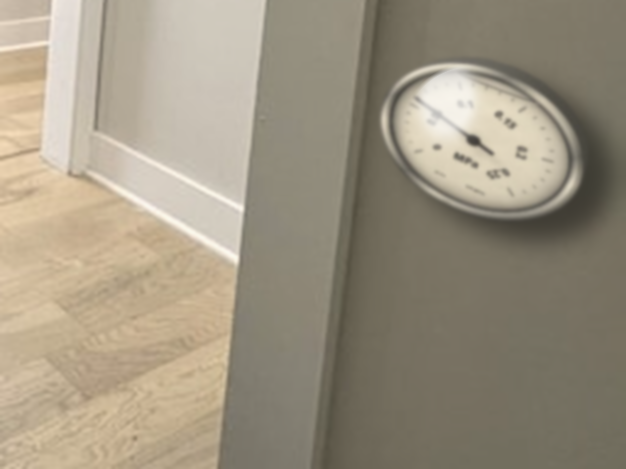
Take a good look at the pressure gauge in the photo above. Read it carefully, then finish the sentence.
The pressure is 0.06 MPa
